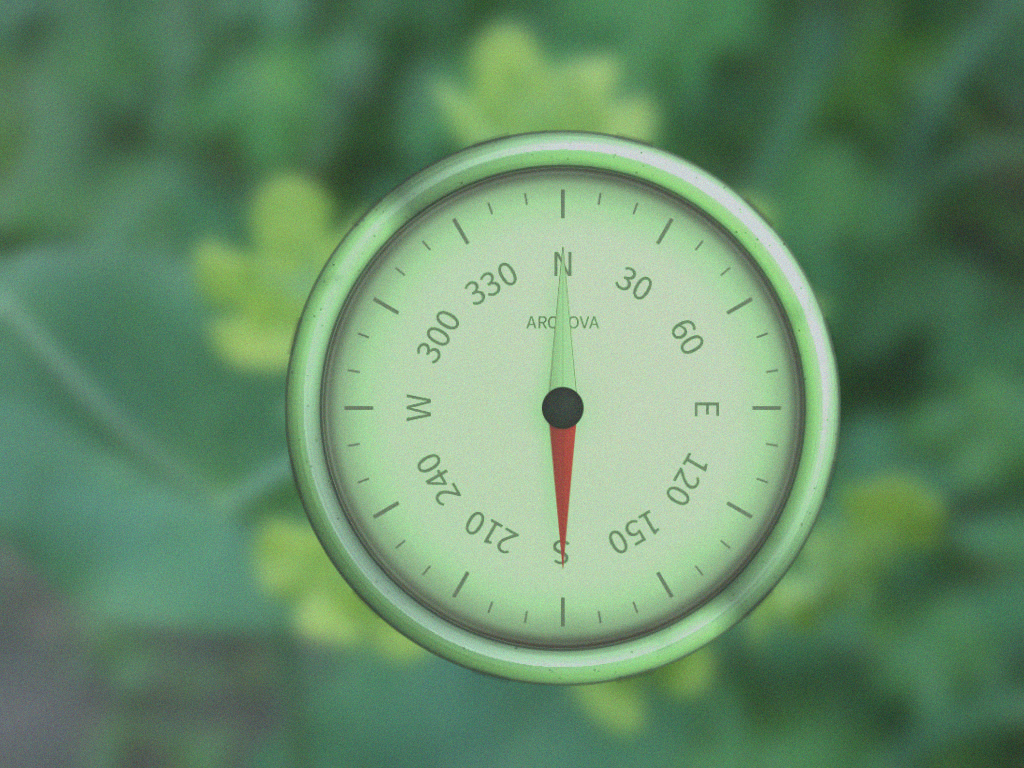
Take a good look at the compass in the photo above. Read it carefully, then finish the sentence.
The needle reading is 180 °
